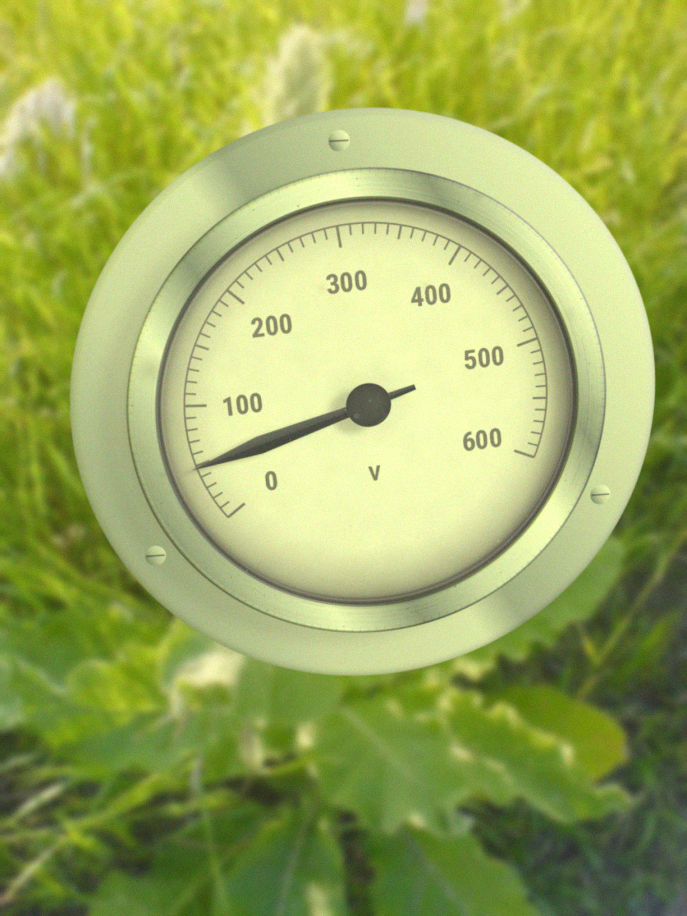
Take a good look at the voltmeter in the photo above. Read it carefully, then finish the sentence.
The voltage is 50 V
